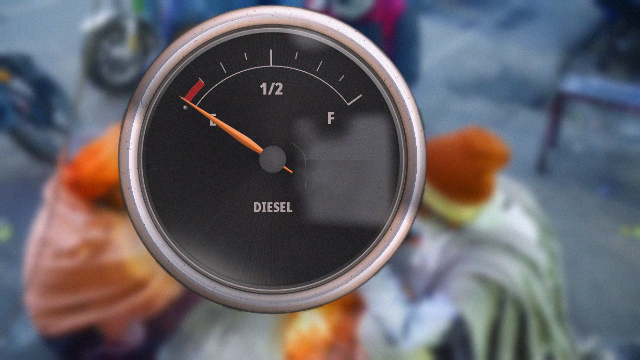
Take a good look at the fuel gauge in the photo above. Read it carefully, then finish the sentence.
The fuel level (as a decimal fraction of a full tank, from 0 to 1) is 0
